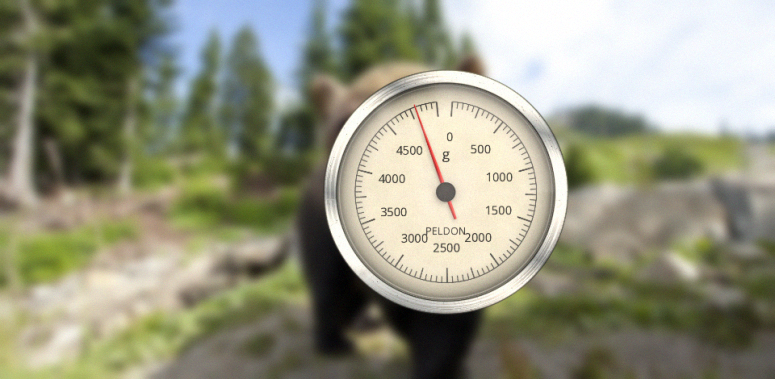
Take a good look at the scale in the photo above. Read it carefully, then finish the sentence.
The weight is 4800 g
